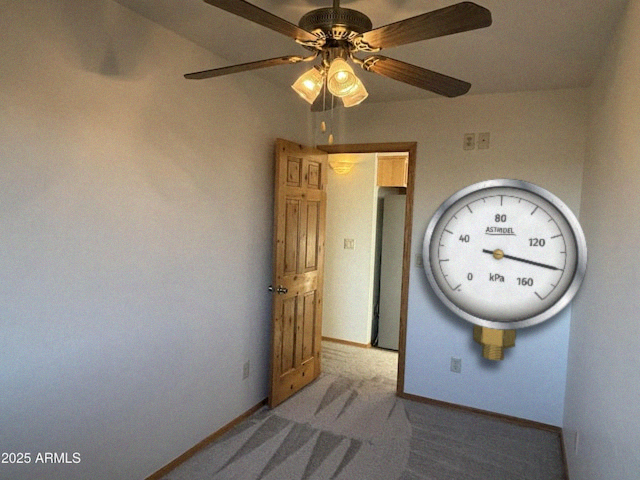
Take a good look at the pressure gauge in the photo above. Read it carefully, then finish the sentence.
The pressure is 140 kPa
